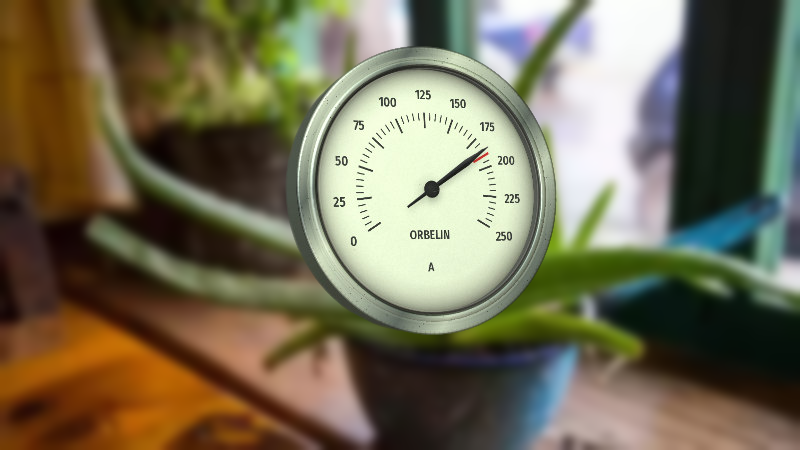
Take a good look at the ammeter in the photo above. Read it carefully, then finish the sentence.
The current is 185 A
